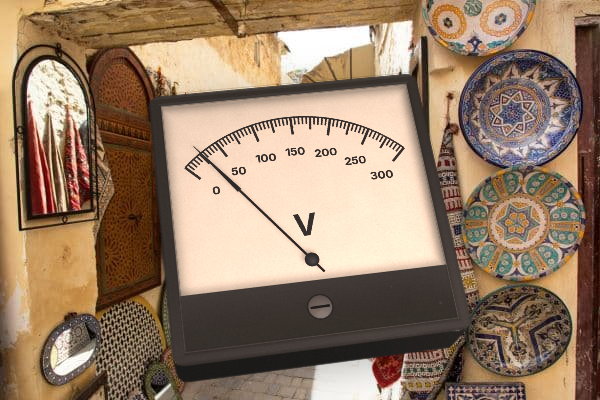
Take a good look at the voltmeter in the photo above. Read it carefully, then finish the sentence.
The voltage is 25 V
